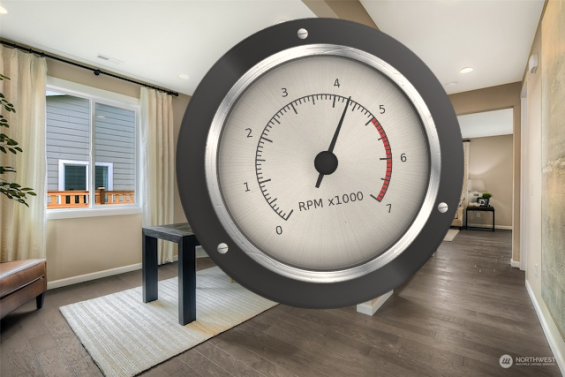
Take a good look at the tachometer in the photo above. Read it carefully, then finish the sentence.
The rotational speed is 4300 rpm
